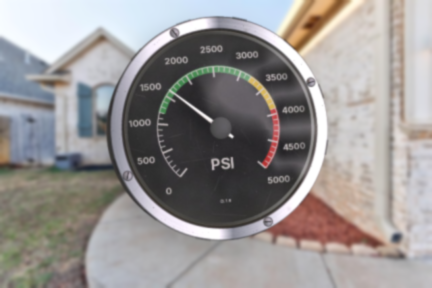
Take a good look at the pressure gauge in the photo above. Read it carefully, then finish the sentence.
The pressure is 1600 psi
